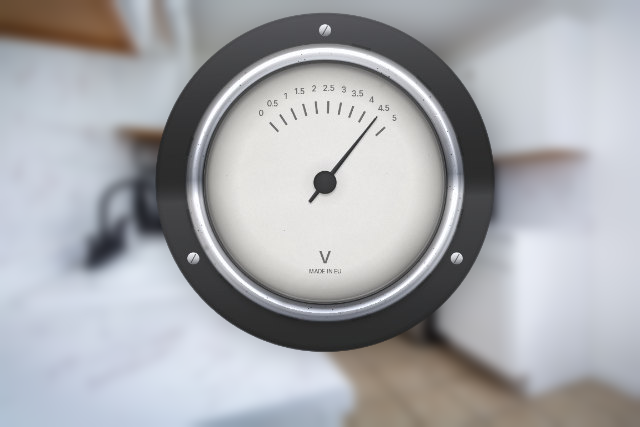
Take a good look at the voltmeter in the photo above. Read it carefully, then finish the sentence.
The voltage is 4.5 V
